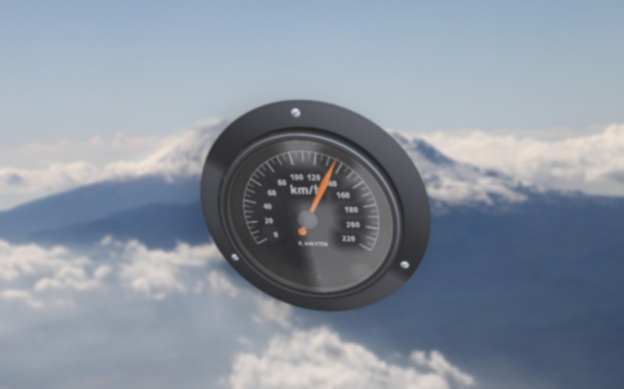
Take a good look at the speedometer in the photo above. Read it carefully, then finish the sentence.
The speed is 135 km/h
